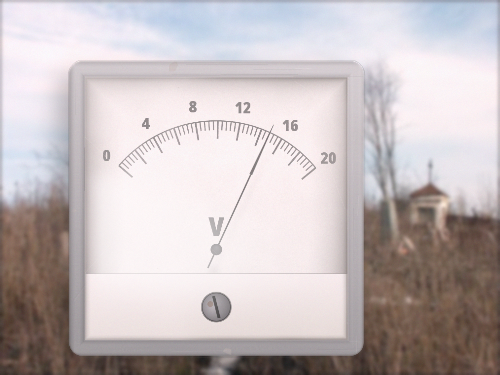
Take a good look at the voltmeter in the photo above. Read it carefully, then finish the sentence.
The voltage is 14.8 V
